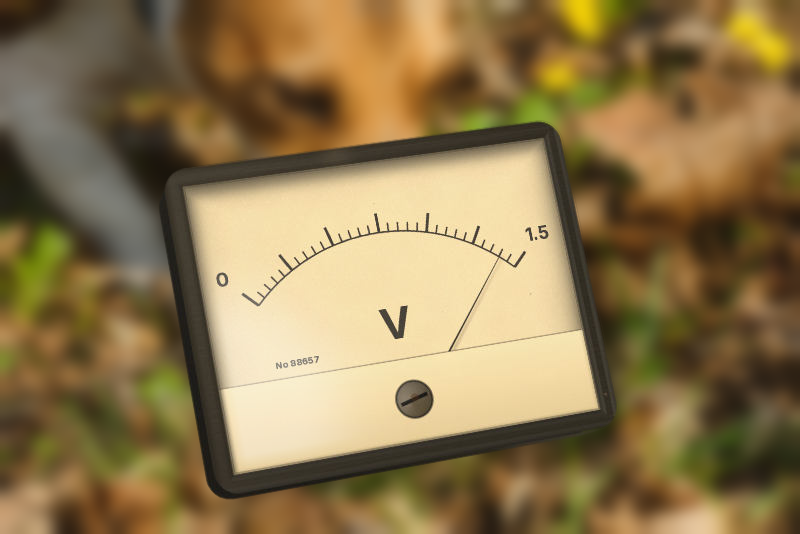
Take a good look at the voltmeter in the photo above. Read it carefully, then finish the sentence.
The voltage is 1.4 V
